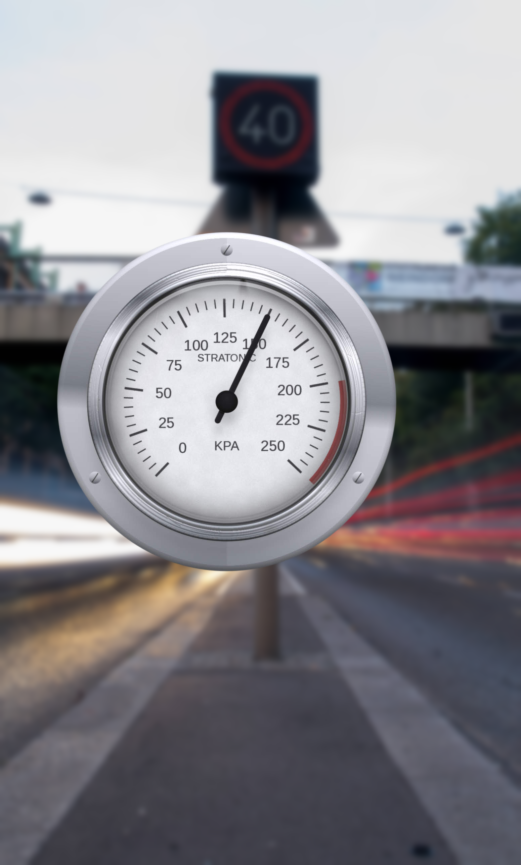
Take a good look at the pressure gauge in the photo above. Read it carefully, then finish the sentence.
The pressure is 150 kPa
